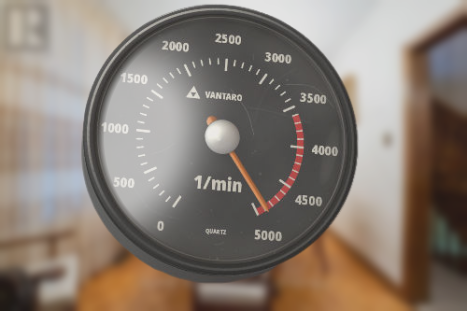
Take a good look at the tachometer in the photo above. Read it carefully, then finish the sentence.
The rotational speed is 4900 rpm
